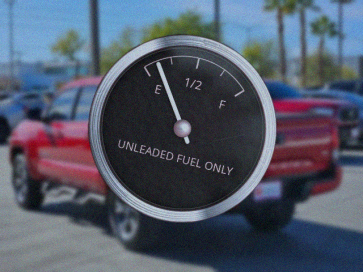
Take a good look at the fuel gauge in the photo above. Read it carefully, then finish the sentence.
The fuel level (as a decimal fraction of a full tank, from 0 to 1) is 0.125
